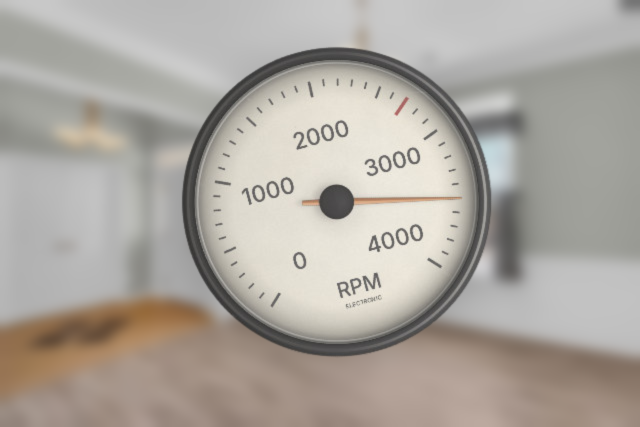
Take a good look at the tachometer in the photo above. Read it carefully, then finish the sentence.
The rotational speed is 3500 rpm
